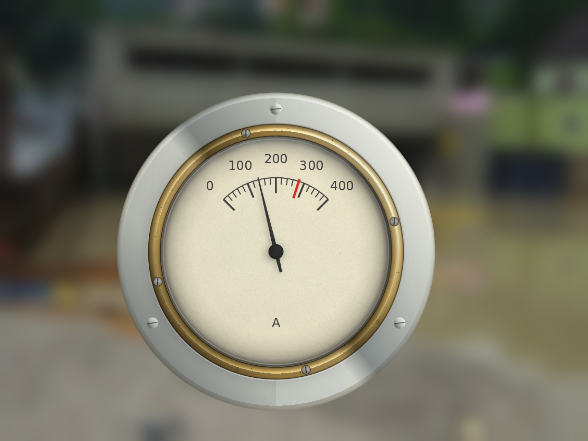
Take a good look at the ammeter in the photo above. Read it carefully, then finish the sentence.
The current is 140 A
